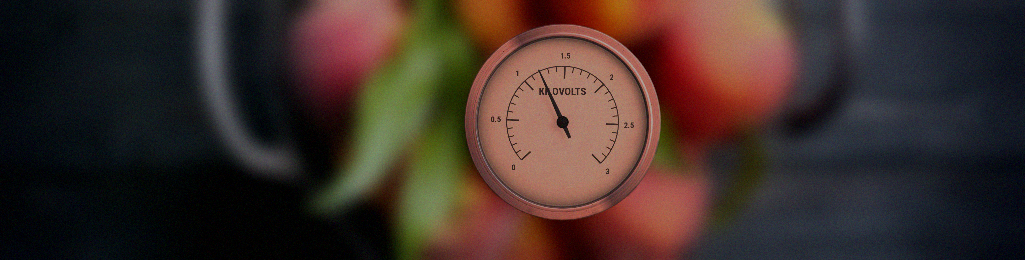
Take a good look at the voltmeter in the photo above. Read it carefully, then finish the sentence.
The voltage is 1.2 kV
